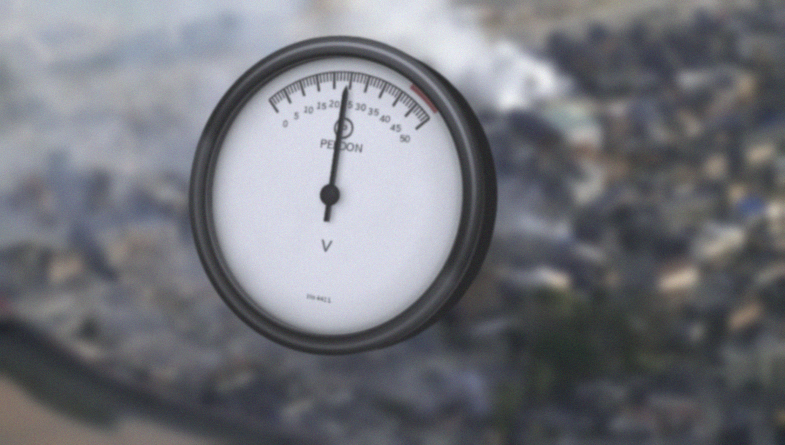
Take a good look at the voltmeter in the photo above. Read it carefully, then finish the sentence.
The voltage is 25 V
